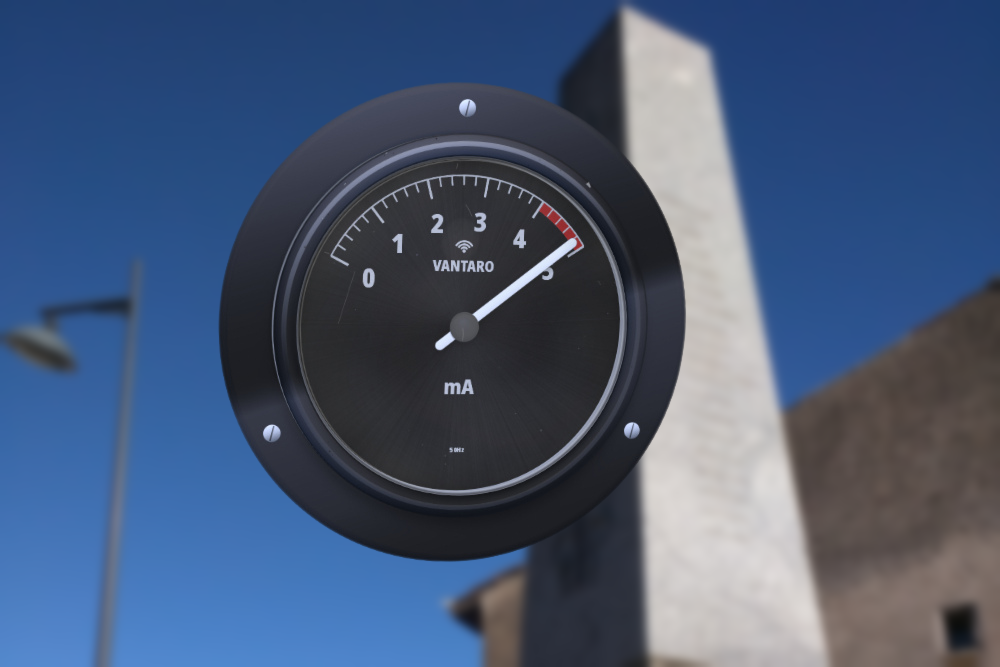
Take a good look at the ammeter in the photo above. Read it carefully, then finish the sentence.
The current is 4.8 mA
